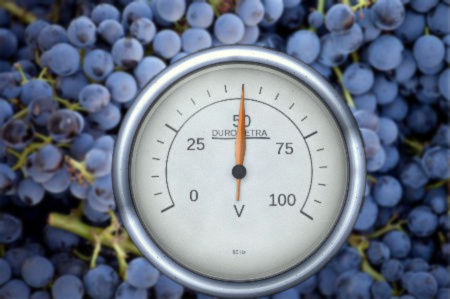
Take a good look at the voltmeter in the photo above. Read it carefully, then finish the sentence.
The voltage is 50 V
